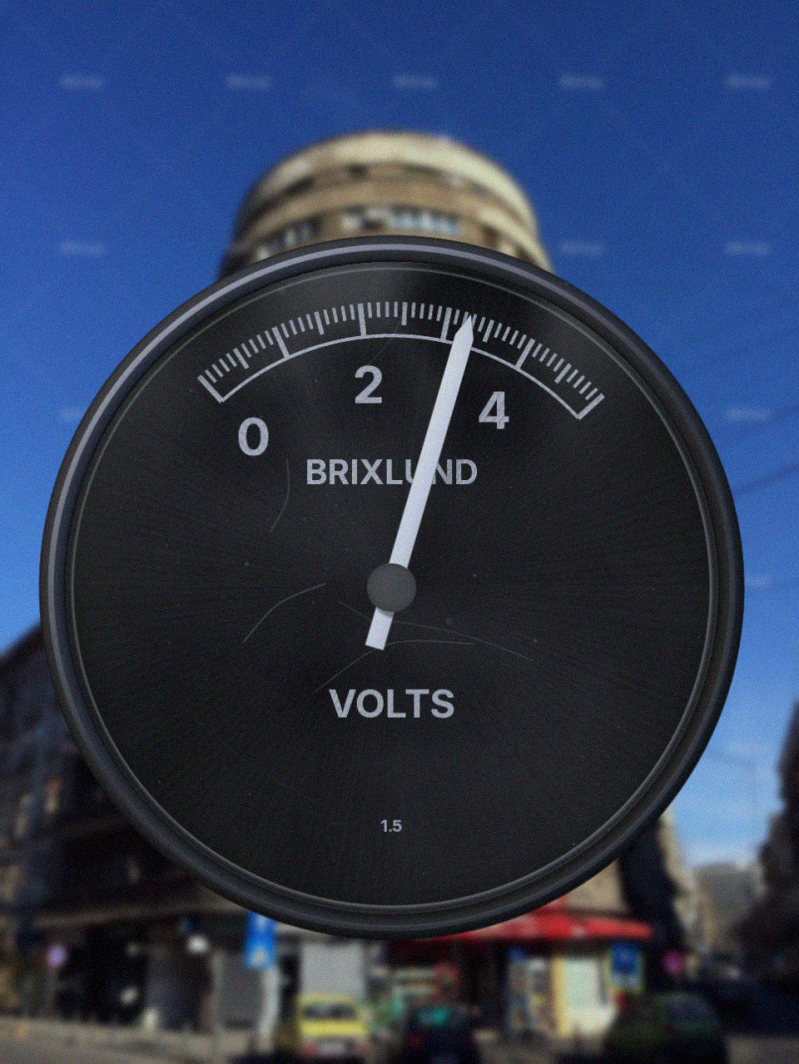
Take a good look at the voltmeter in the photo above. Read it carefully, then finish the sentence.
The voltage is 3.25 V
